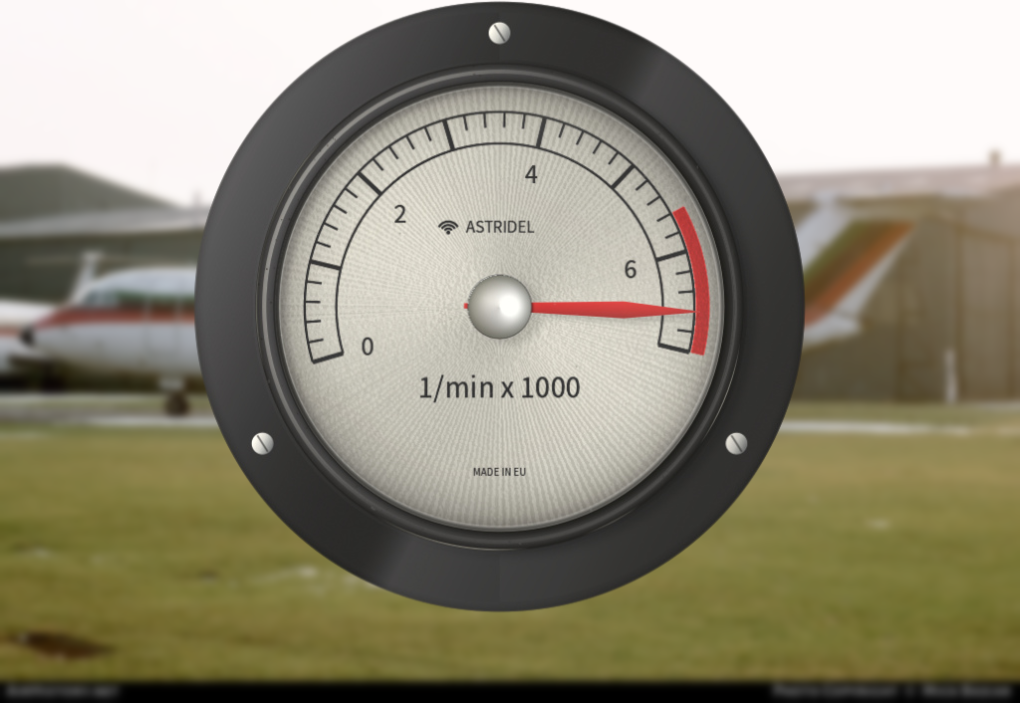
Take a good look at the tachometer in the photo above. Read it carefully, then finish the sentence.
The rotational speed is 6600 rpm
